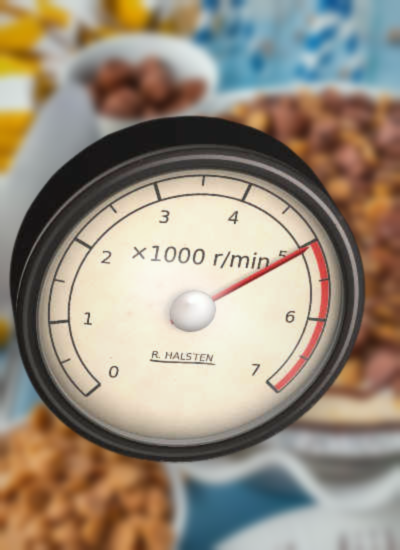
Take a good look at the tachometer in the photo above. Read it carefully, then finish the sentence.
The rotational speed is 5000 rpm
